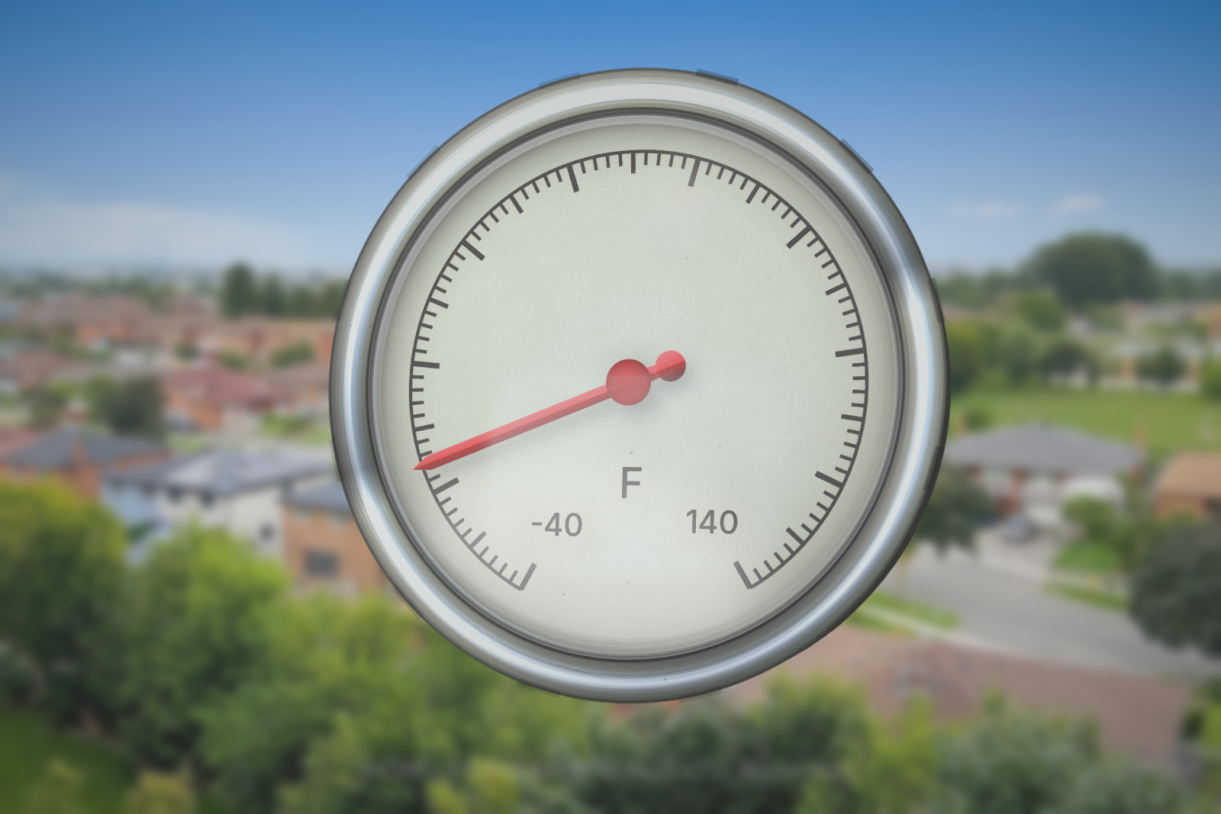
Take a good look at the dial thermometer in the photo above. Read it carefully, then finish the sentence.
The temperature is -16 °F
